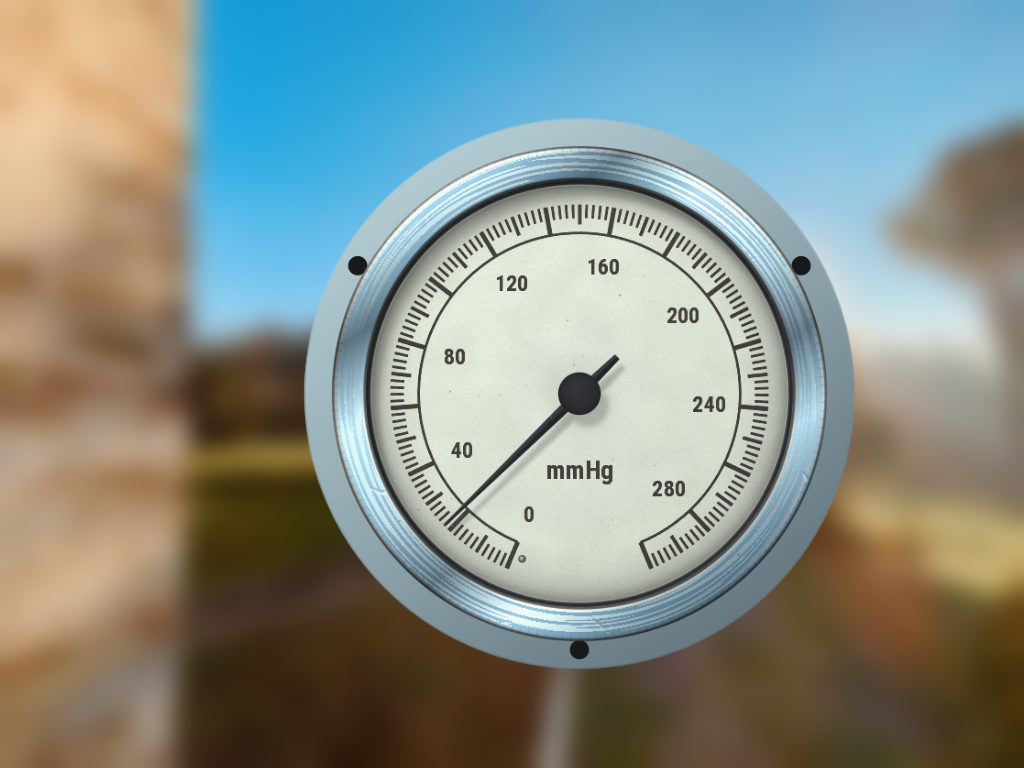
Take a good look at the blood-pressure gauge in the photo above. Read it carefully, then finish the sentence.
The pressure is 22 mmHg
